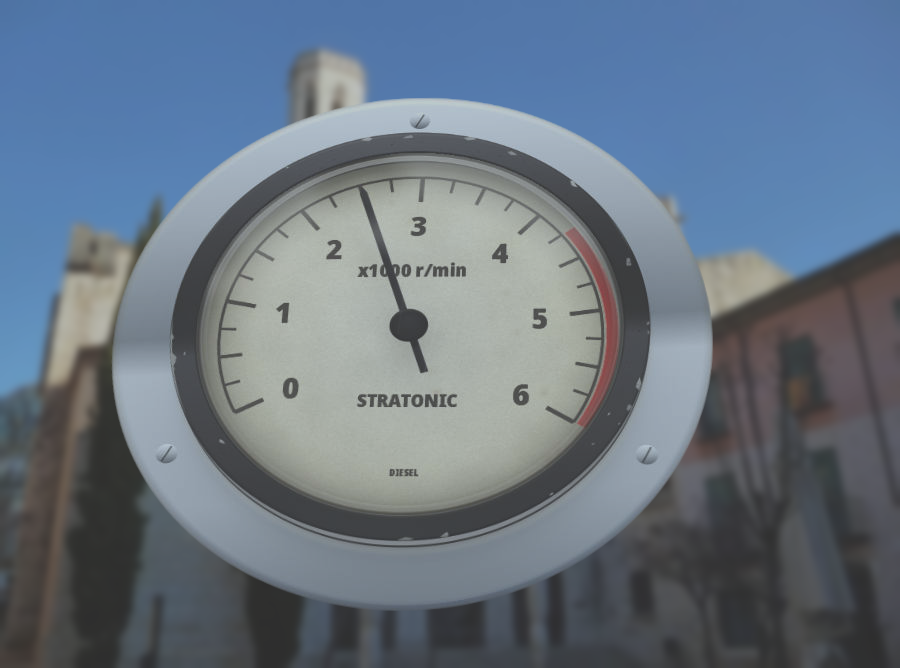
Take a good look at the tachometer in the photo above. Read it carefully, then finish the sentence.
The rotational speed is 2500 rpm
